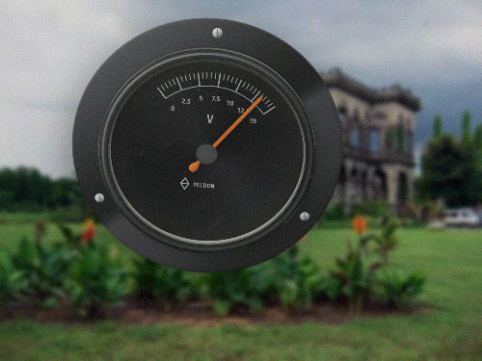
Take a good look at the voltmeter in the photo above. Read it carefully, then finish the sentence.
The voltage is 13 V
